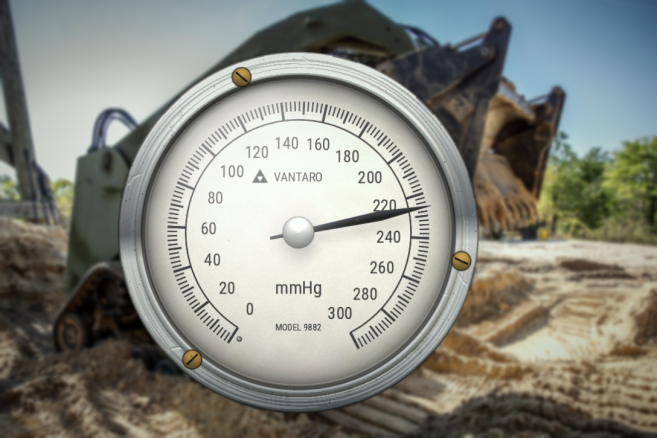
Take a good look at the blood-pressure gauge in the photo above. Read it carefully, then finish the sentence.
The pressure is 226 mmHg
